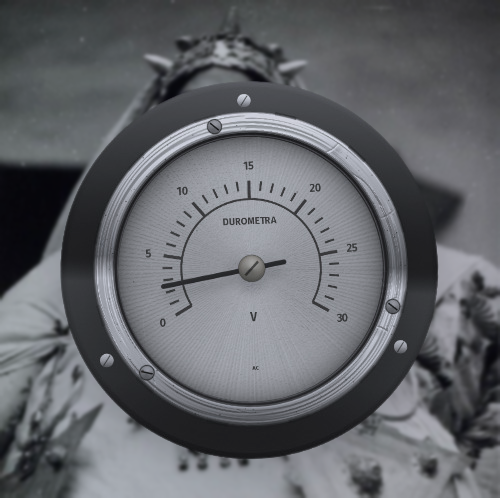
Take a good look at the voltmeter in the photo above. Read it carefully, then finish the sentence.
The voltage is 2.5 V
